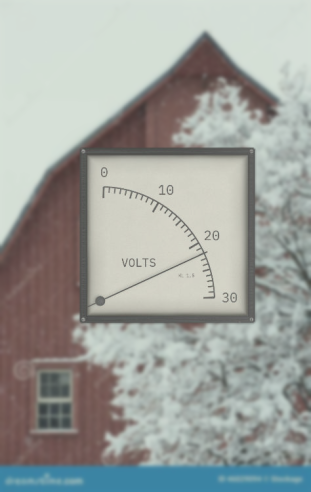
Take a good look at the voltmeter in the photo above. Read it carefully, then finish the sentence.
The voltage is 22 V
